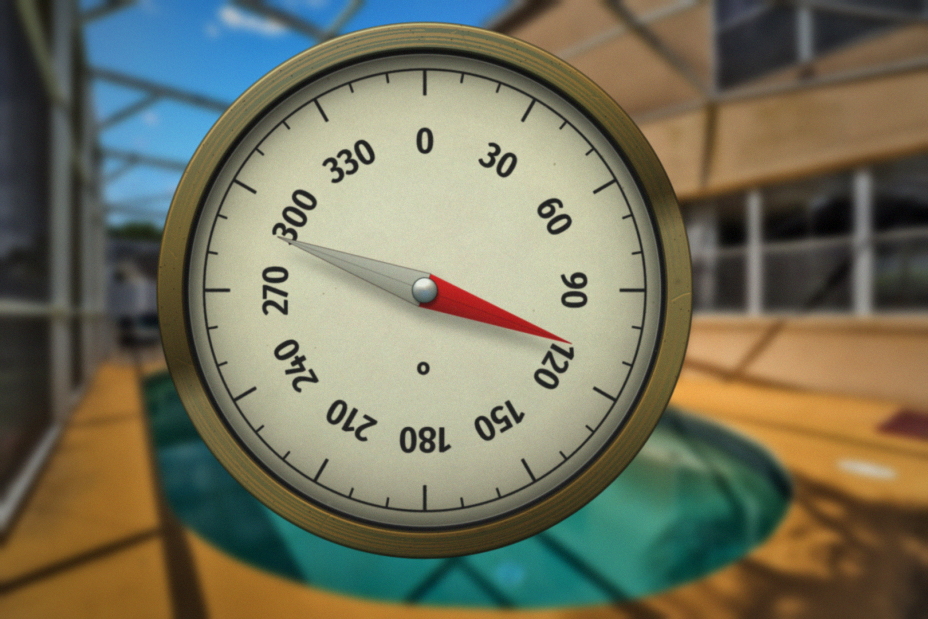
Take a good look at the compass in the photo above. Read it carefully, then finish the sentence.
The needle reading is 110 °
